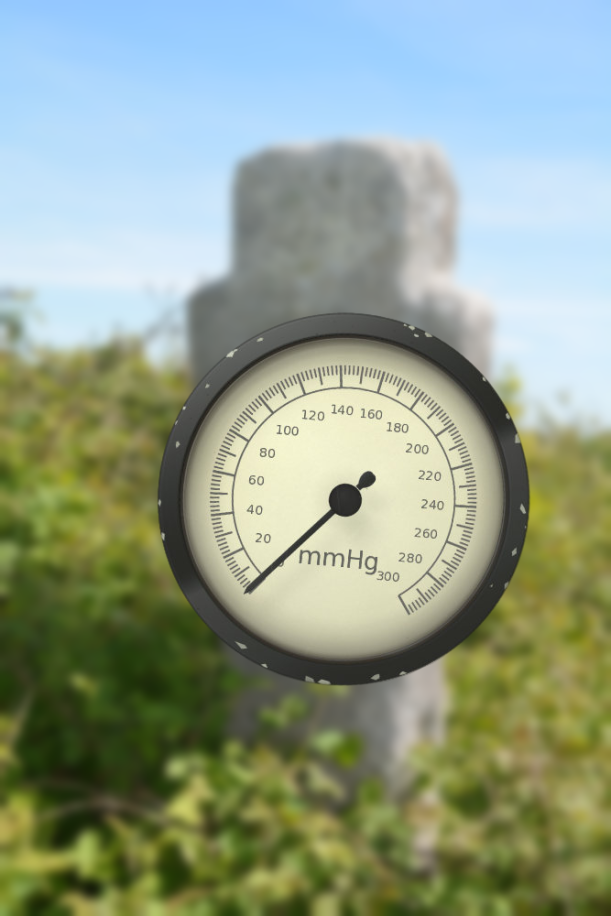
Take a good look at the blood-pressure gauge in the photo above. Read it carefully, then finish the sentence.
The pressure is 2 mmHg
